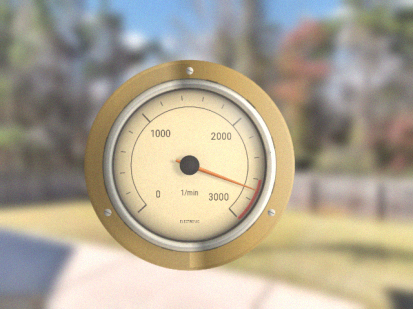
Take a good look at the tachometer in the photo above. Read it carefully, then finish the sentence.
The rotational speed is 2700 rpm
